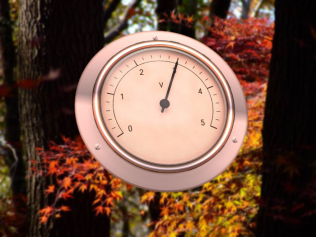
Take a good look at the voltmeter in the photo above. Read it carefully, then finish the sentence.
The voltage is 3 V
